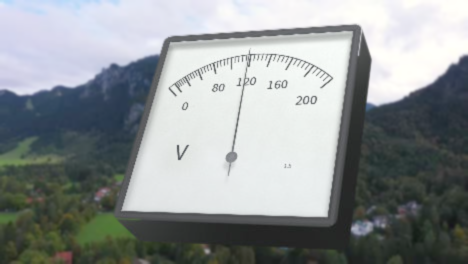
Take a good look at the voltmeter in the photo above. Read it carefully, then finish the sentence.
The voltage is 120 V
